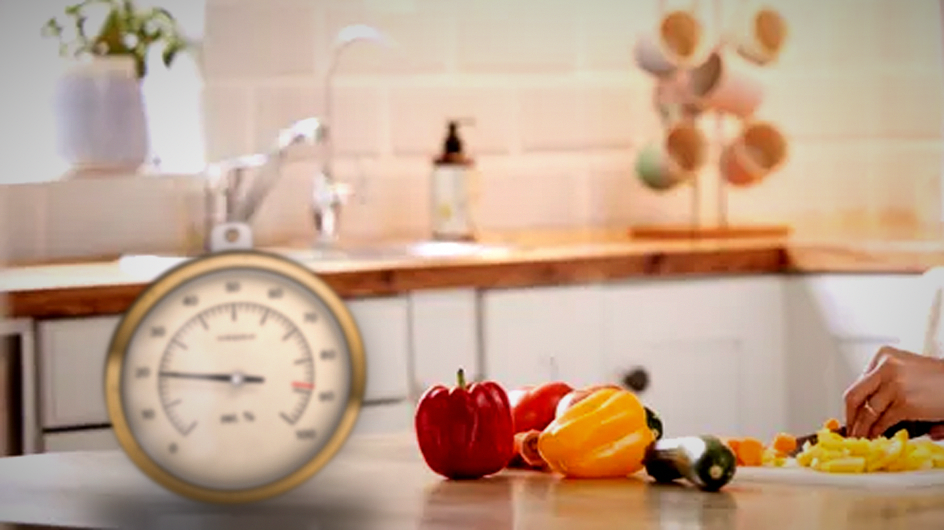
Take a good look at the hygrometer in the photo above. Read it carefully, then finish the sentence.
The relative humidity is 20 %
